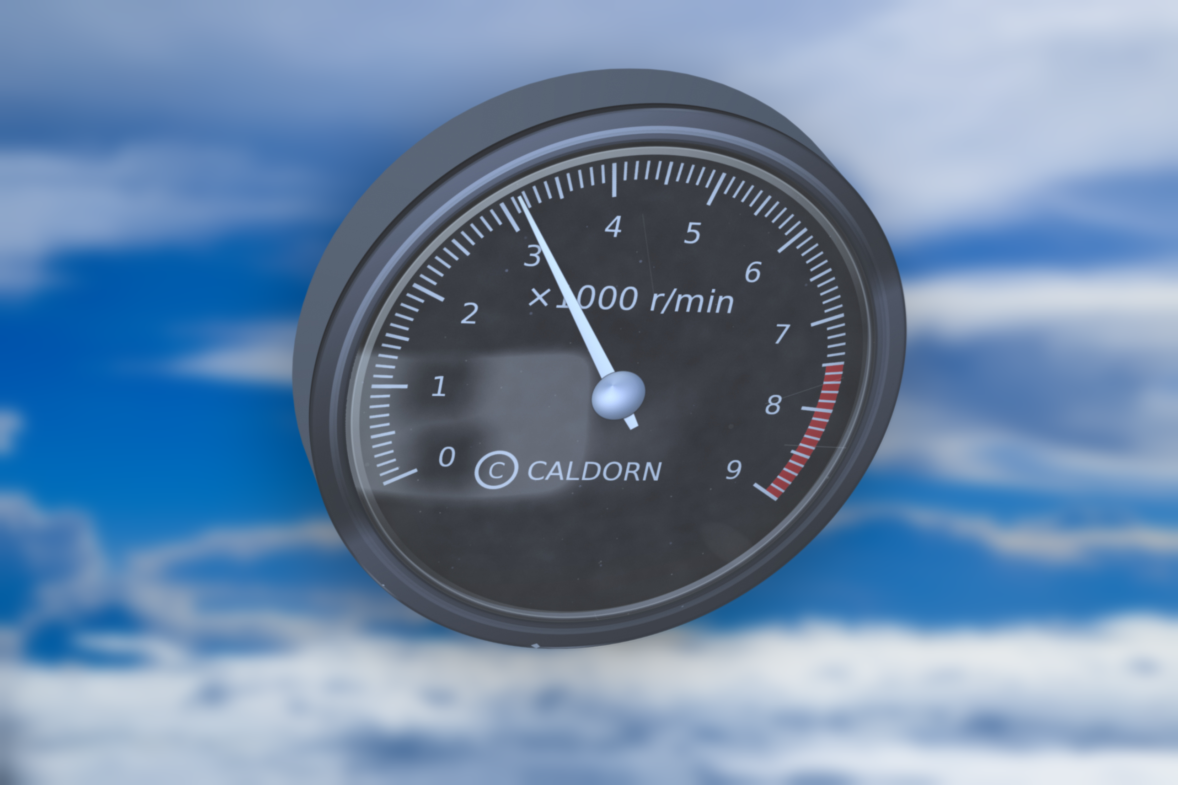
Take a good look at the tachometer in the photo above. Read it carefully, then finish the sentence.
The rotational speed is 3150 rpm
